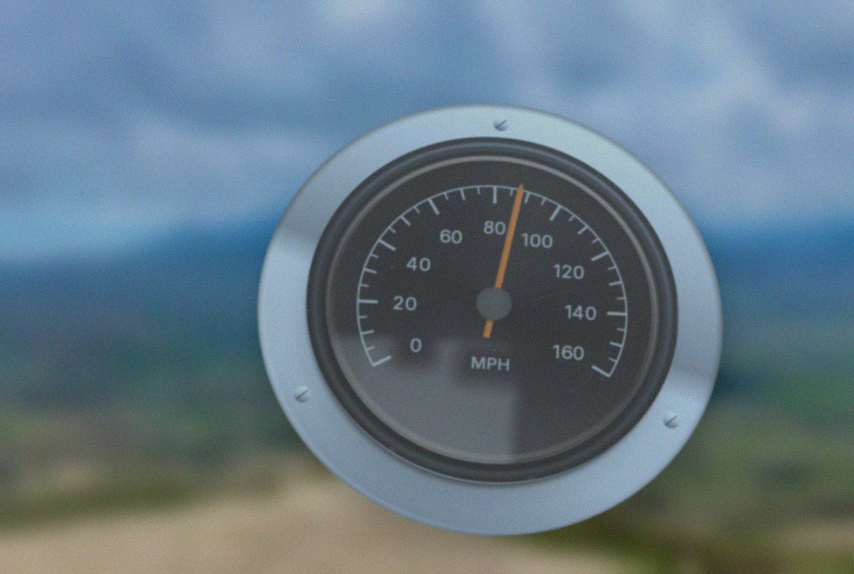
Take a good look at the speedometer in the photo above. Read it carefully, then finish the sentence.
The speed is 87.5 mph
